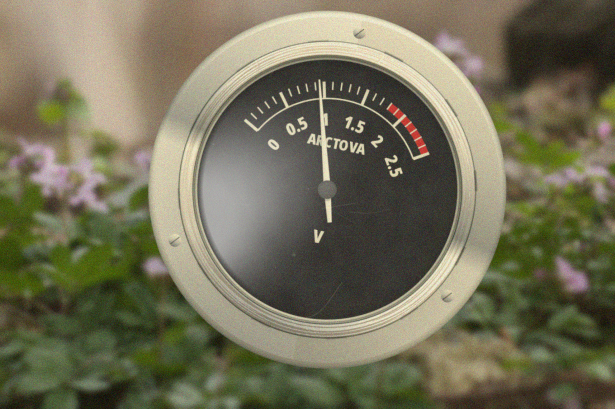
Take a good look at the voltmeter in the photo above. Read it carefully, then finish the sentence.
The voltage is 0.95 V
